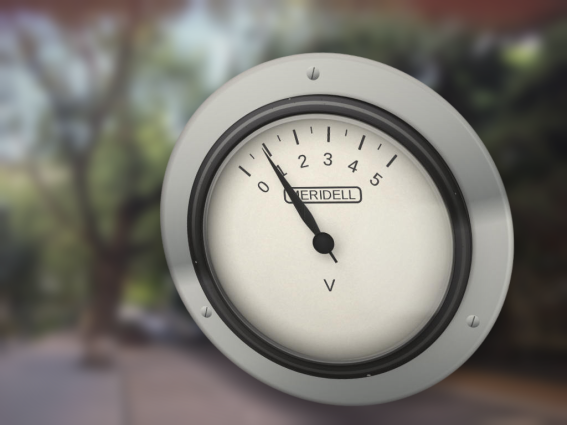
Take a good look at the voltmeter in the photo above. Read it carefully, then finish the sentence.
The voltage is 1 V
